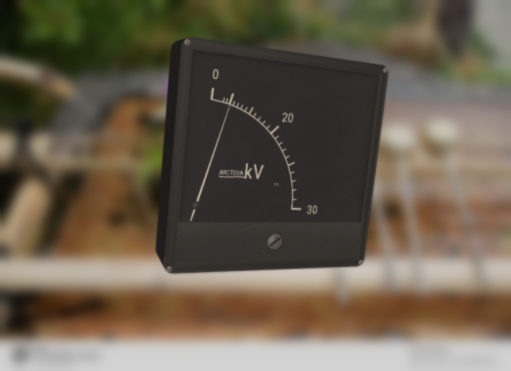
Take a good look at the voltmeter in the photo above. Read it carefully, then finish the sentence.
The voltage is 10 kV
